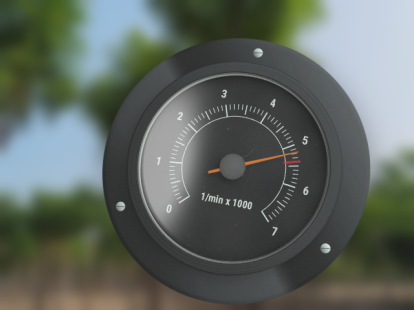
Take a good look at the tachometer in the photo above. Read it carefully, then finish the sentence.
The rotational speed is 5200 rpm
